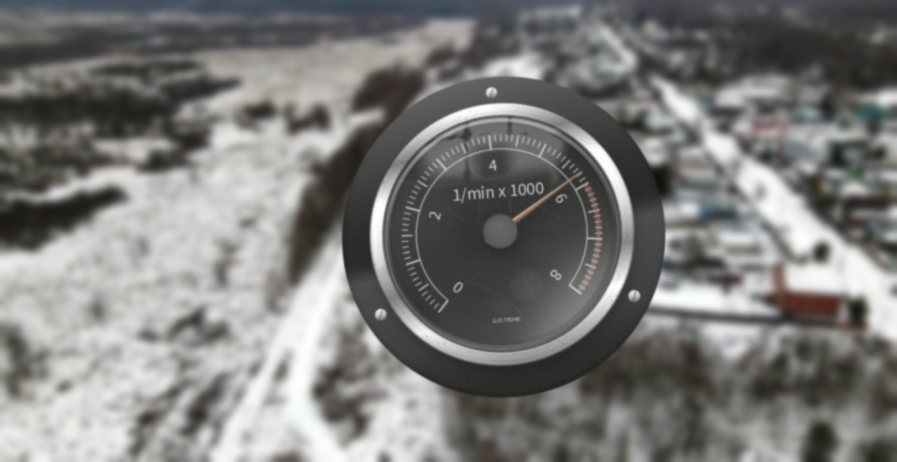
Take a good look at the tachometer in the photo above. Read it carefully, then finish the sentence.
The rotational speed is 5800 rpm
